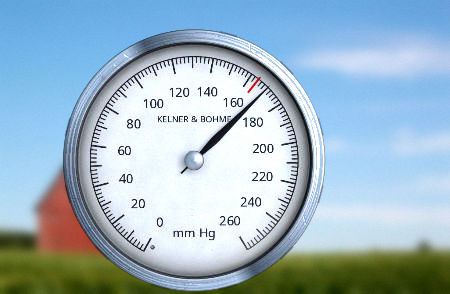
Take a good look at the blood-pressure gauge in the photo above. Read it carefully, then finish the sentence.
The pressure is 170 mmHg
